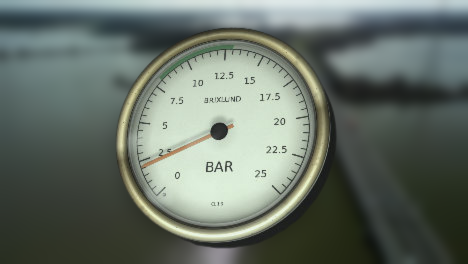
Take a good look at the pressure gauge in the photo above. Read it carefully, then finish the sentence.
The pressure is 2 bar
